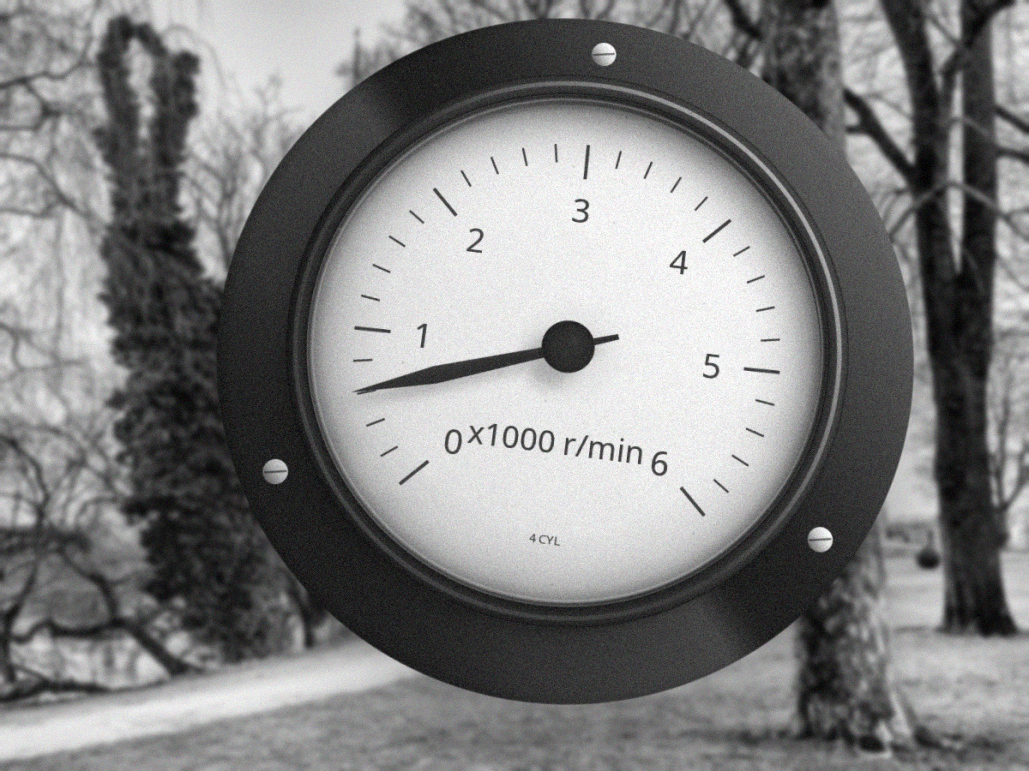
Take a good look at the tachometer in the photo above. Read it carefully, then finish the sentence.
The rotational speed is 600 rpm
